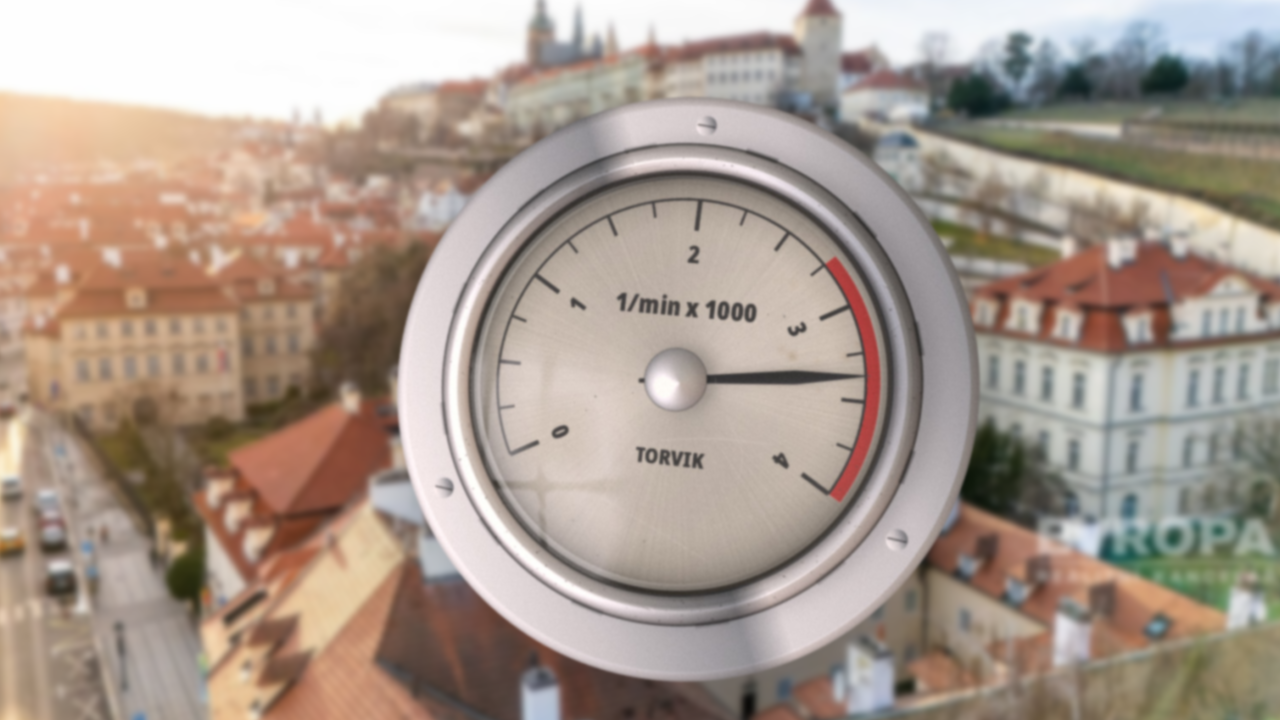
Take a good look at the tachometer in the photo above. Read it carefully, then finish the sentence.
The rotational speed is 3375 rpm
